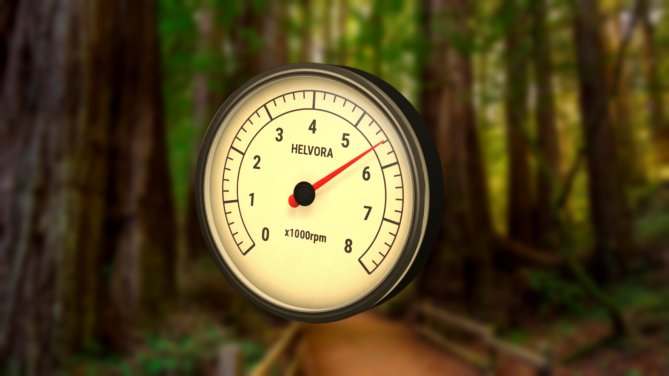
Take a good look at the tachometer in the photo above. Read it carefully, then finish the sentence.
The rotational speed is 5600 rpm
